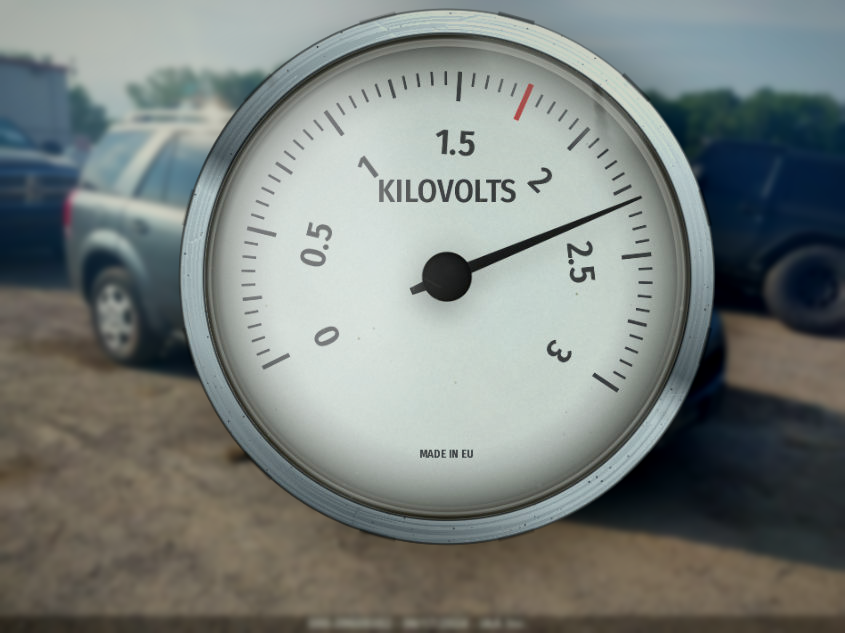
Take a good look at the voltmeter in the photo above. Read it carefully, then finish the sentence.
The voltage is 2.3 kV
